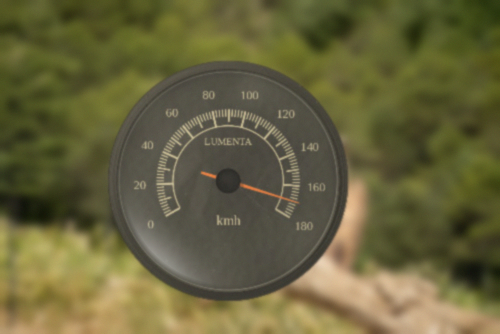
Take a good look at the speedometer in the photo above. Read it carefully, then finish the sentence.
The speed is 170 km/h
